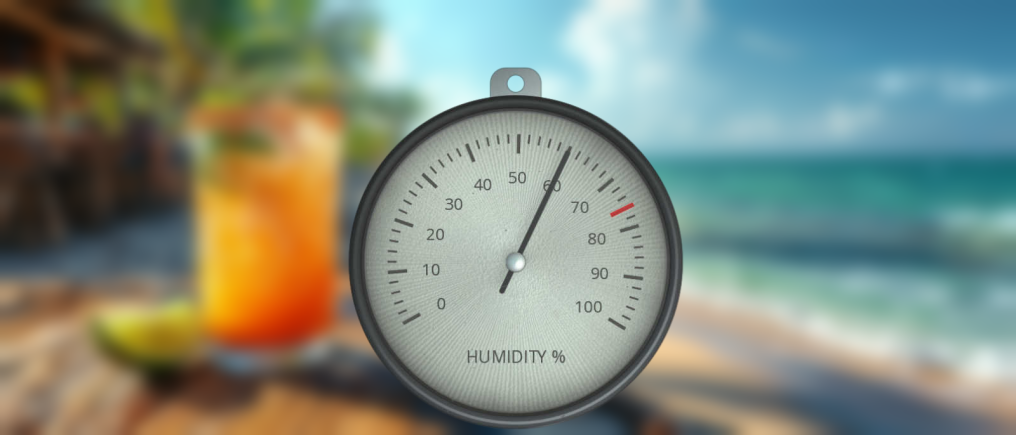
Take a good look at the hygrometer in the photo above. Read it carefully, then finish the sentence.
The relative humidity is 60 %
